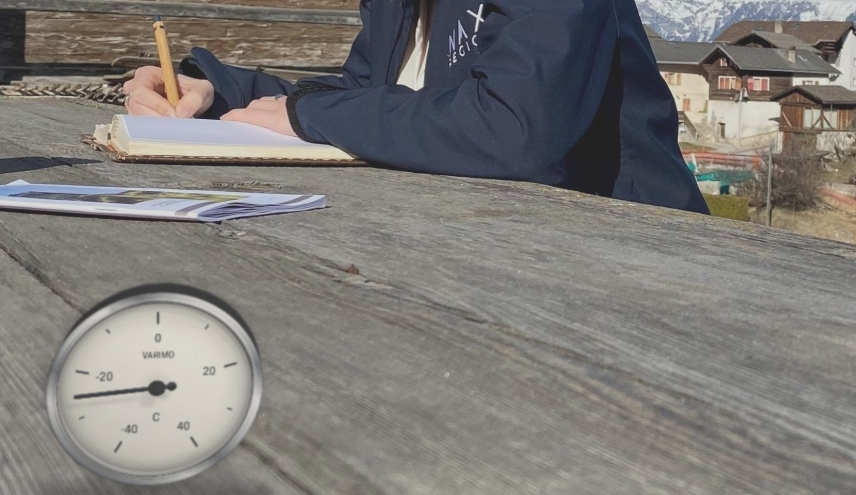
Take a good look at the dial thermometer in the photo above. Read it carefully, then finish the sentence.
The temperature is -25 °C
